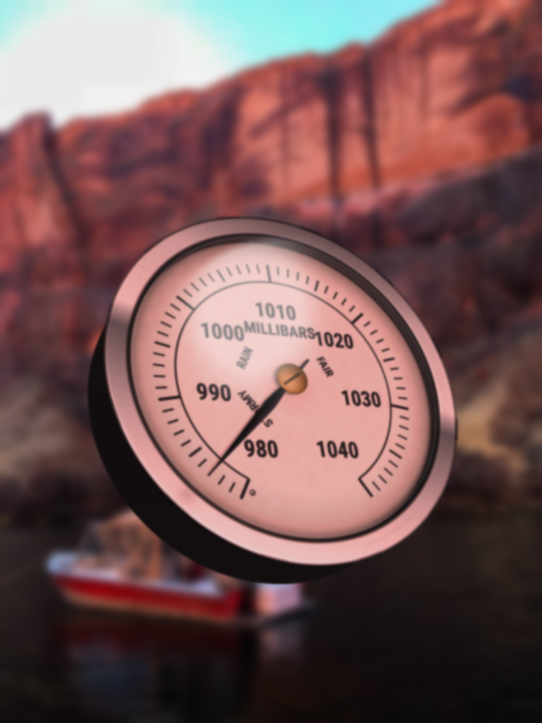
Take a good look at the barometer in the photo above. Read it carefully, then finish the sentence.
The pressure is 983 mbar
